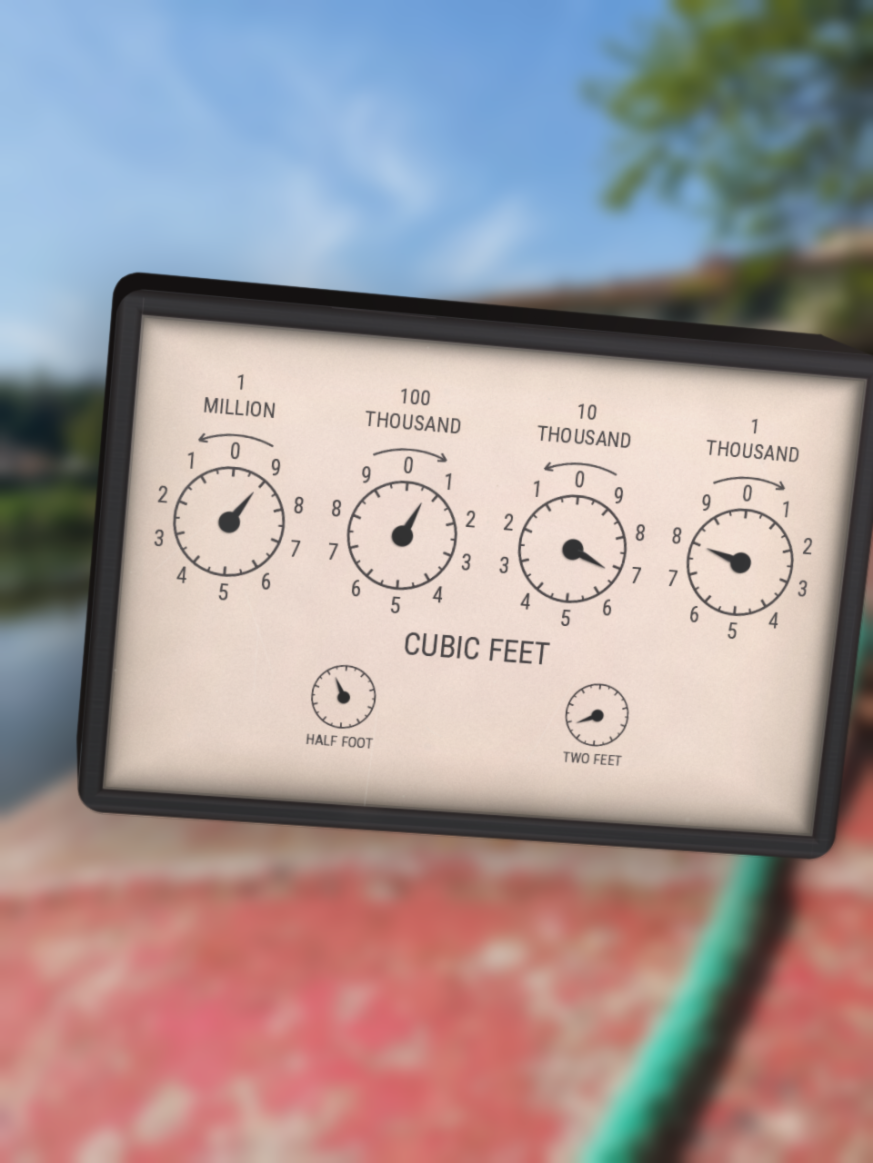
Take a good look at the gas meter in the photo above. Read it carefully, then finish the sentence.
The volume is 906800 ft³
